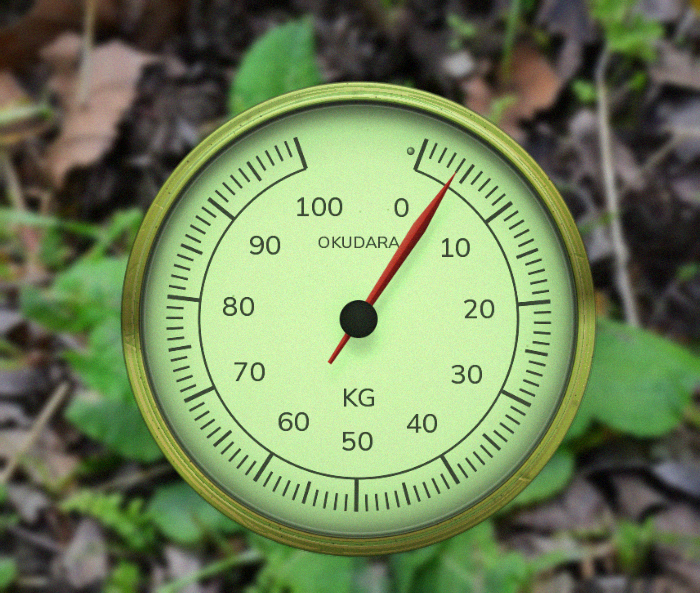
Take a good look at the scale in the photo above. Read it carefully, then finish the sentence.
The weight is 4 kg
